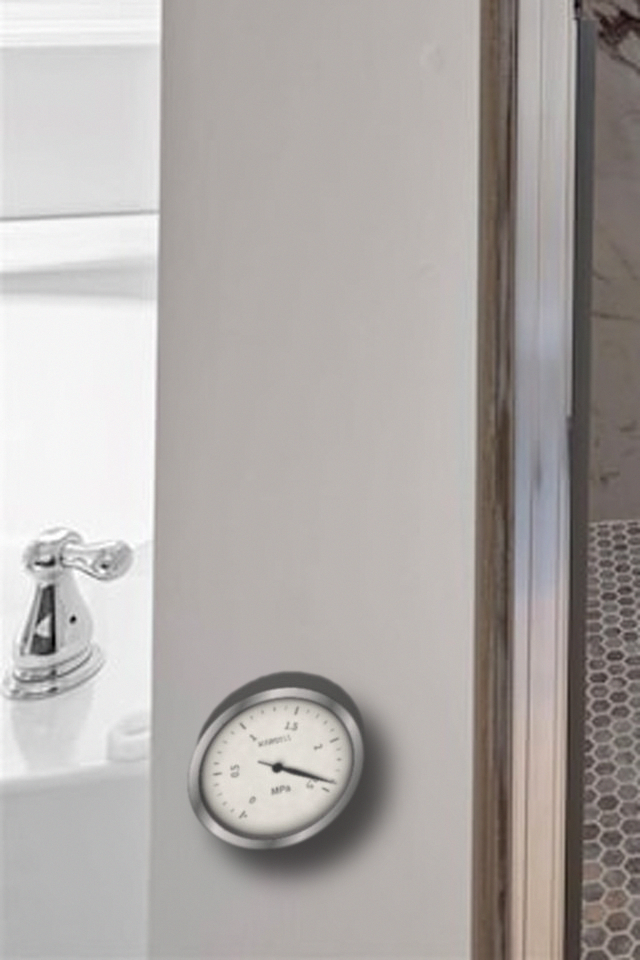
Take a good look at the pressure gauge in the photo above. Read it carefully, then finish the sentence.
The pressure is 2.4 MPa
